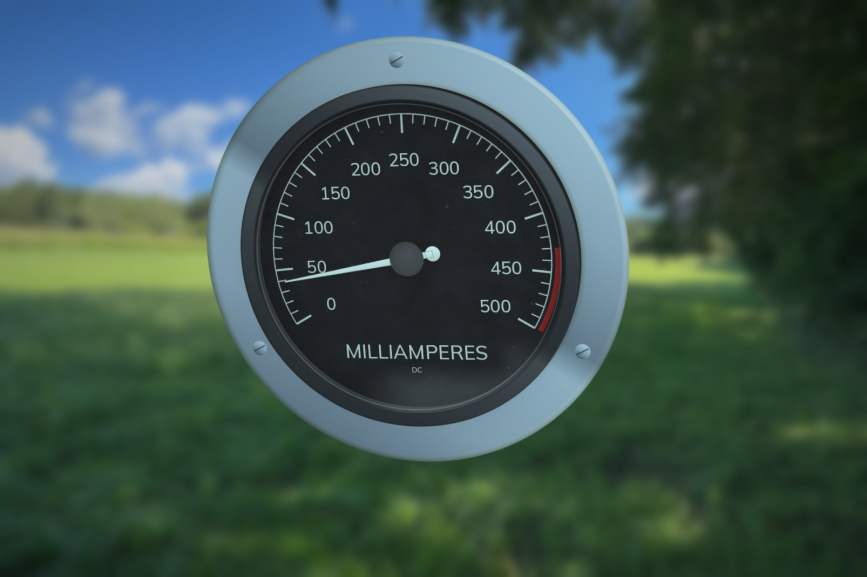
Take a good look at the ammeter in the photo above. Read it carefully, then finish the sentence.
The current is 40 mA
